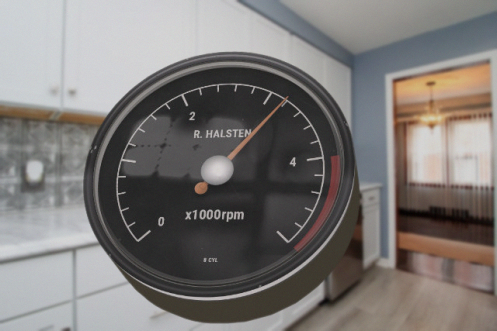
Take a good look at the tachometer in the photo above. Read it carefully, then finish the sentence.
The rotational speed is 3200 rpm
